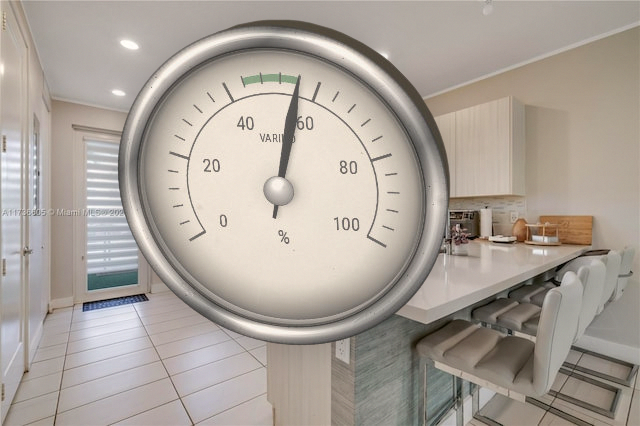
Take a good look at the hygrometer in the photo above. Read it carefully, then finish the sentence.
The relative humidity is 56 %
